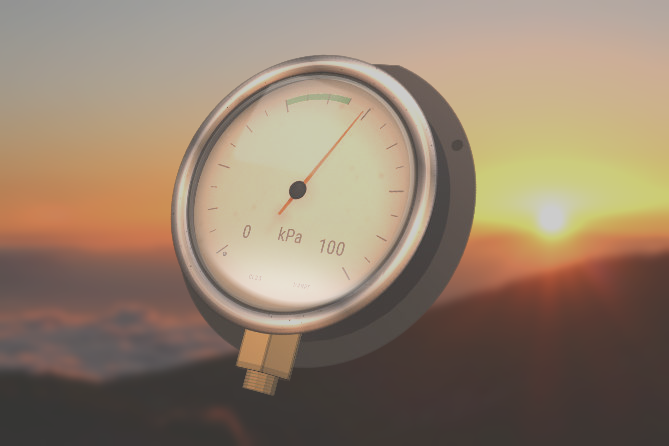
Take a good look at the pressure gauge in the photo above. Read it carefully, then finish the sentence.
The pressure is 60 kPa
